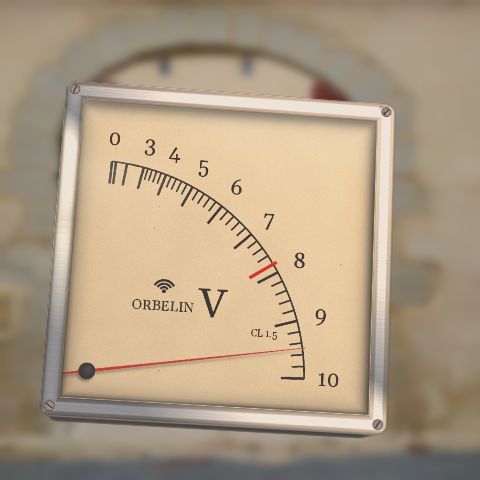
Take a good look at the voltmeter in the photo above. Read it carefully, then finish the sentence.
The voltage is 9.5 V
